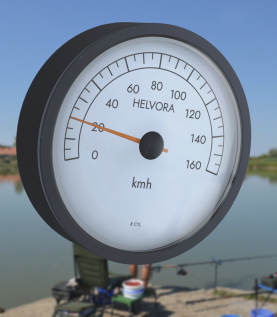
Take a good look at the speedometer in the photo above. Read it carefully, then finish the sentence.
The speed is 20 km/h
